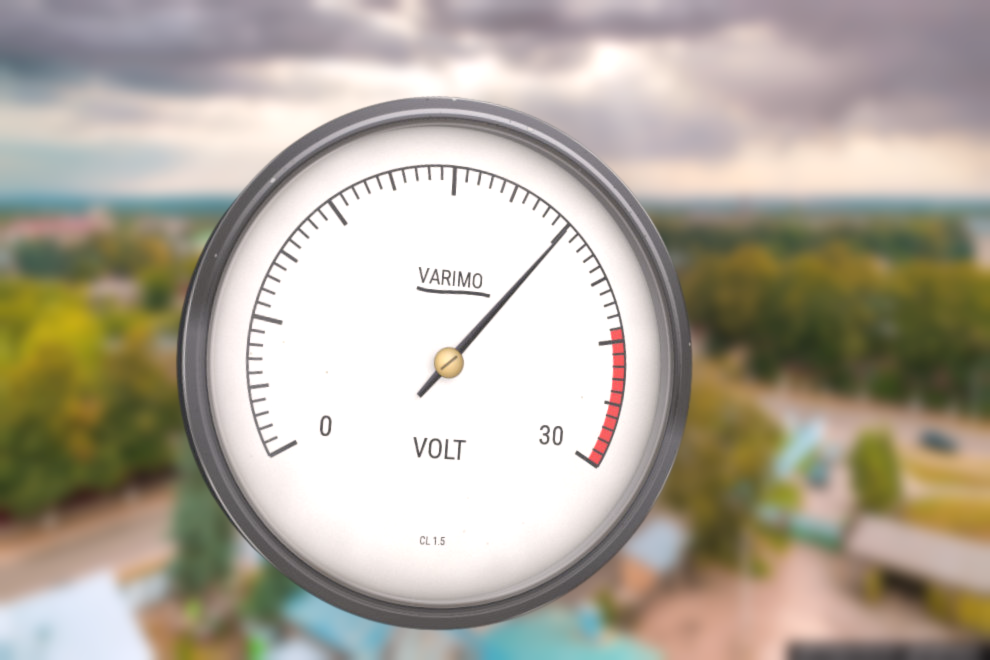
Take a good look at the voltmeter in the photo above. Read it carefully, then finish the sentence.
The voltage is 20 V
